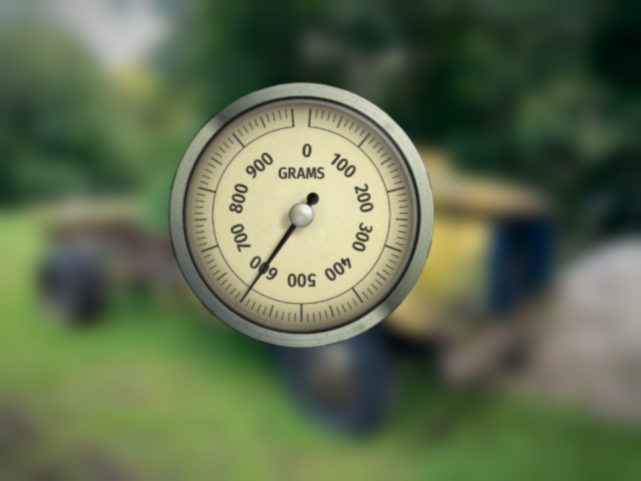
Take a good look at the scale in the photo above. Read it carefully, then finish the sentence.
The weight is 600 g
